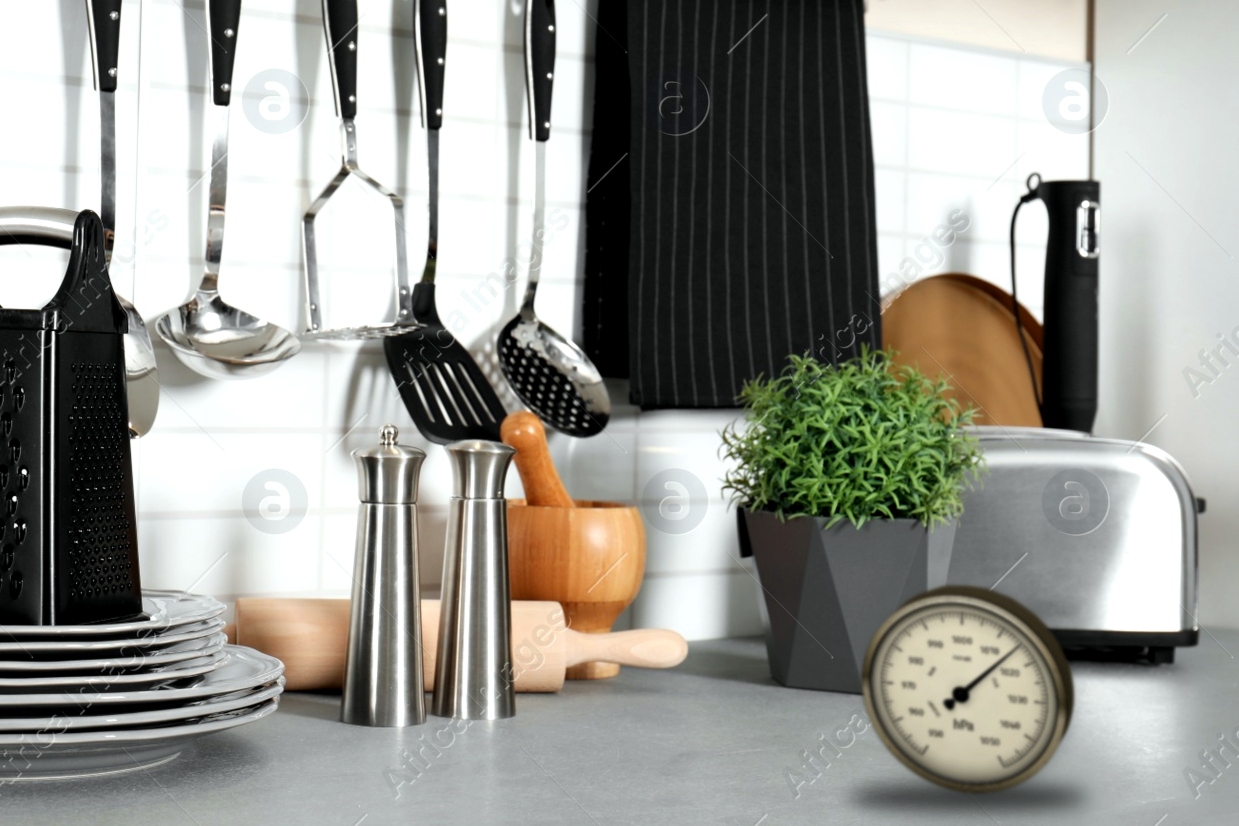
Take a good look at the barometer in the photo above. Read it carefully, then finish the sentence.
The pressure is 1015 hPa
